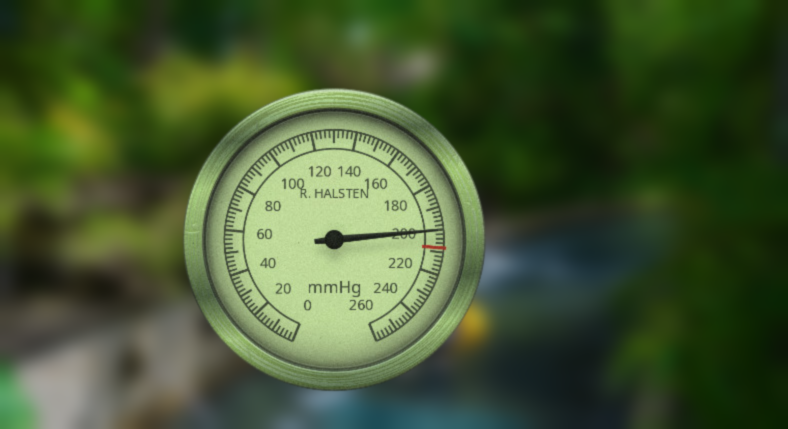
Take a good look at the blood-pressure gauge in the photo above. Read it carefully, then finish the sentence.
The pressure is 200 mmHg
